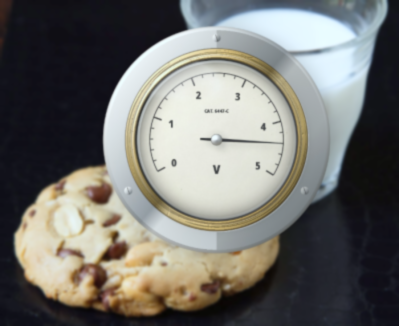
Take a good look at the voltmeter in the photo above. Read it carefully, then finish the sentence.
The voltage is 4.4 V
